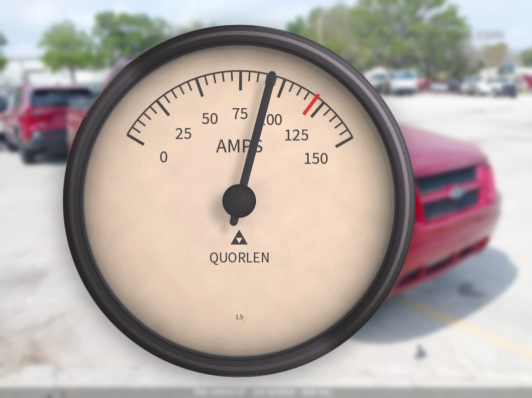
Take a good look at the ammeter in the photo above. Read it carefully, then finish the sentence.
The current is 92.5 A
